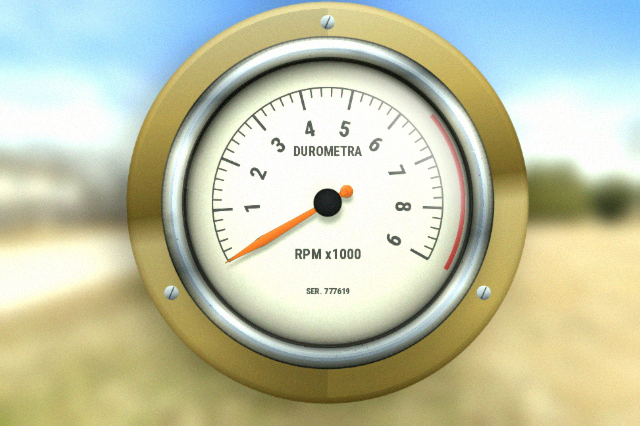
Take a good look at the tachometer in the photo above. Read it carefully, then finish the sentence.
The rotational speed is 0 rpm
